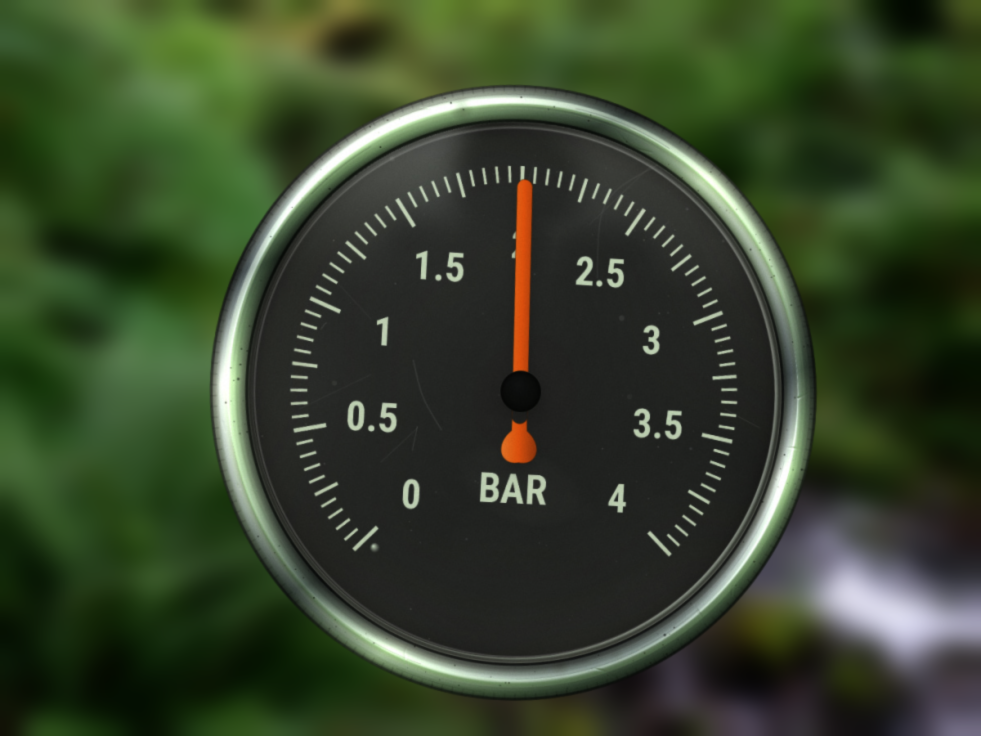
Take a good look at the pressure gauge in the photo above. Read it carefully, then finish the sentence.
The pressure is 2 bar
